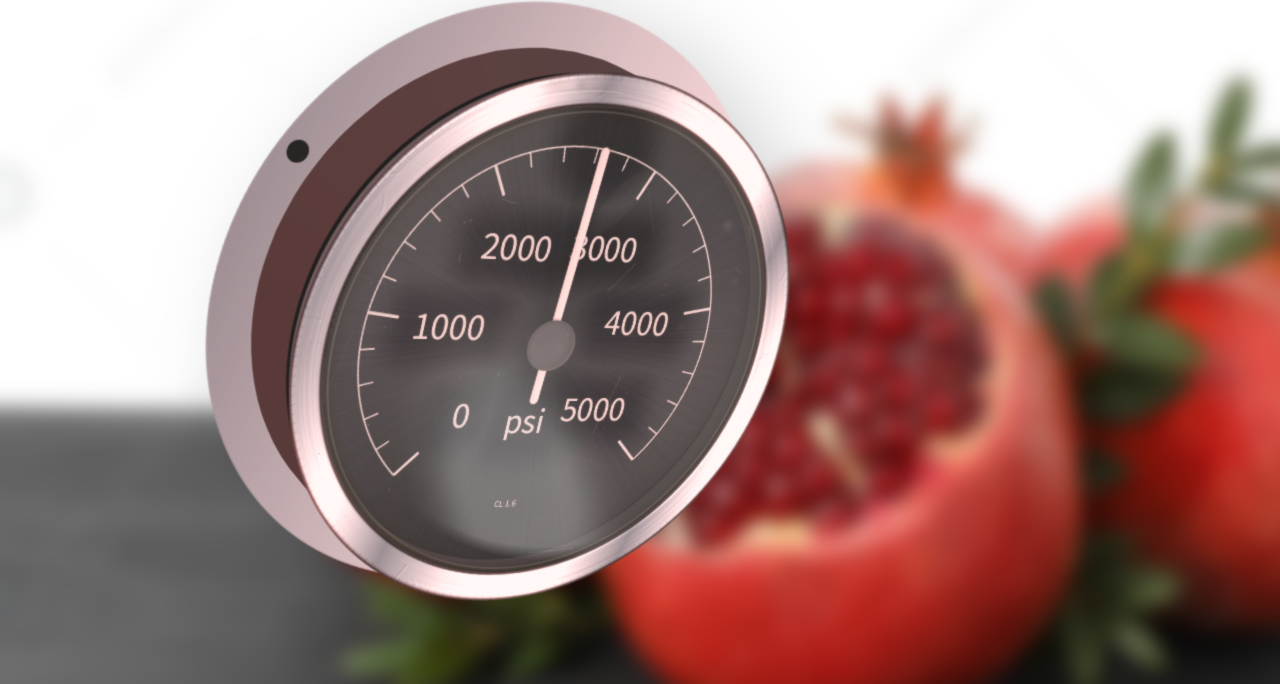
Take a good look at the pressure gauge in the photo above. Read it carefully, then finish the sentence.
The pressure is 2600 psi
